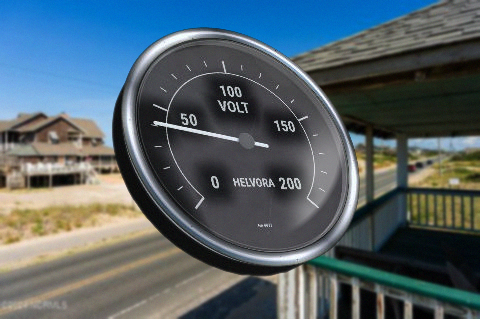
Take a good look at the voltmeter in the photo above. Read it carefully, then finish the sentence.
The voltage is 40 V
